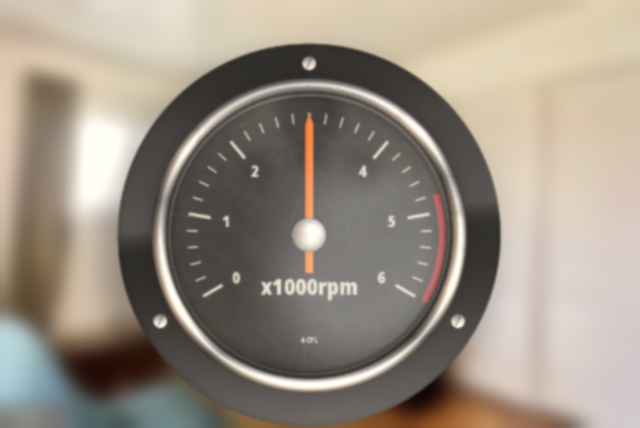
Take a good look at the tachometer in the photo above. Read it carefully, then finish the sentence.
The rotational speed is 3000 rpm
